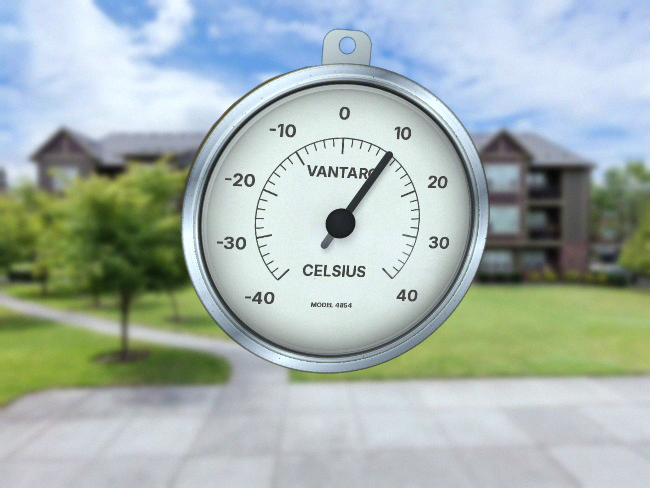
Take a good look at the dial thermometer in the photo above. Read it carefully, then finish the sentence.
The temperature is 10 °C
